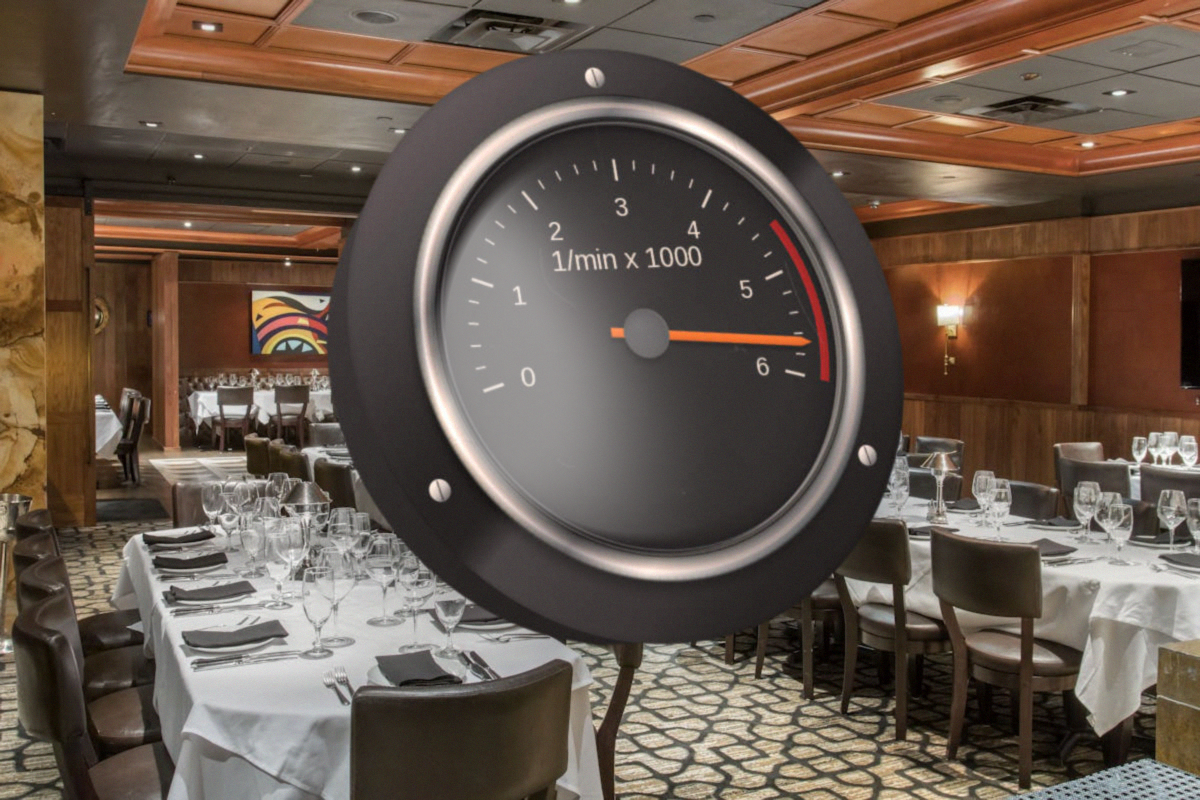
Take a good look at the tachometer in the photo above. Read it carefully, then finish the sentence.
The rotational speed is 5700 rpm
